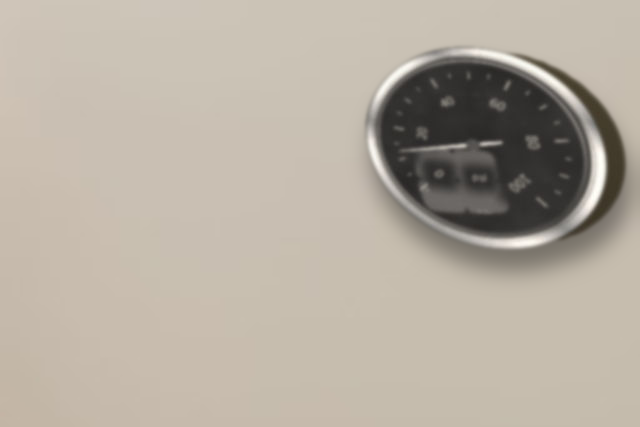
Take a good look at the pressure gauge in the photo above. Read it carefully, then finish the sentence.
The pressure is 12.5 psi
